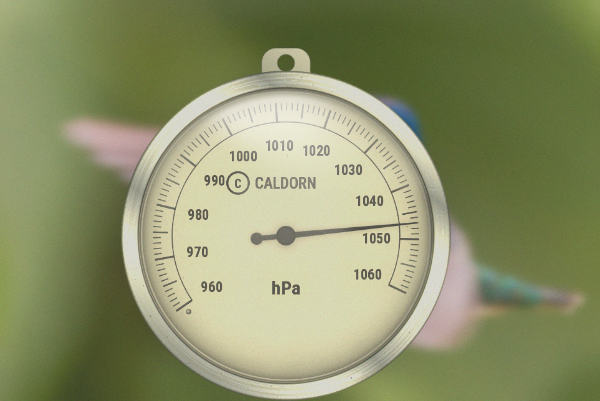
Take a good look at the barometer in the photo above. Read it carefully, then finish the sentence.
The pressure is 1047 hPa
